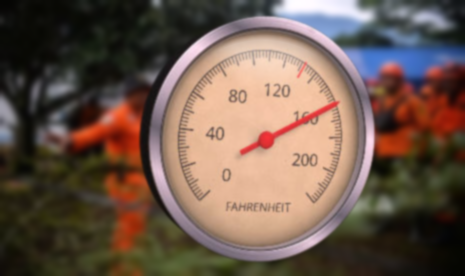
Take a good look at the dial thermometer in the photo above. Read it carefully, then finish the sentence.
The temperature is 160 °F
